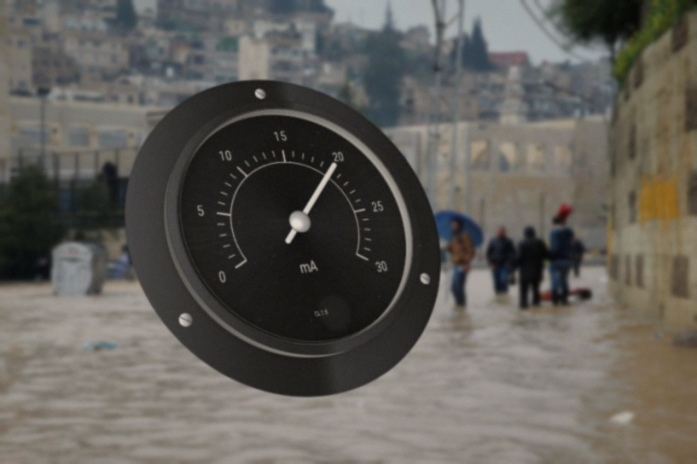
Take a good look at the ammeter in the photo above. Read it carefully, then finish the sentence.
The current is 20 mA
